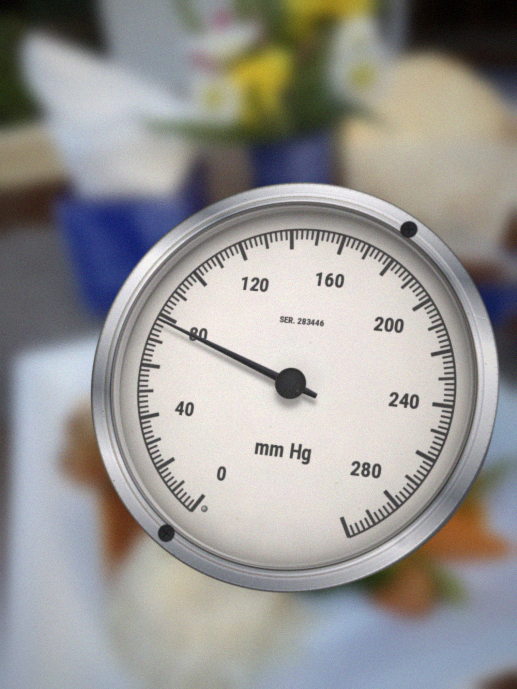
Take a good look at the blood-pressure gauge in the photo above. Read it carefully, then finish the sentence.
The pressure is 78 mmHg
